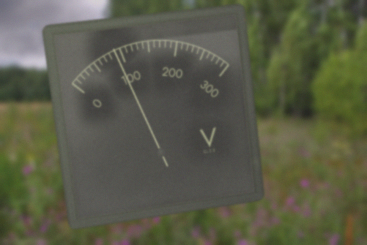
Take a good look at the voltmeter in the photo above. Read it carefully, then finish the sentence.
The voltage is 90 V
